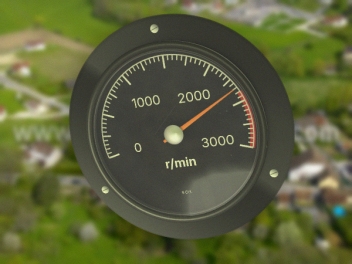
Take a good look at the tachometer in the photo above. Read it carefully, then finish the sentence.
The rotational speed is 2350 rpm
